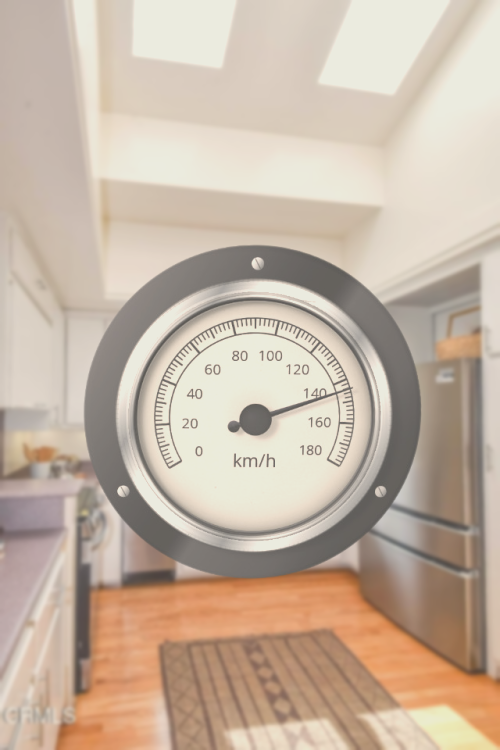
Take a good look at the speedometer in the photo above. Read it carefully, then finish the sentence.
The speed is 144 km/h
